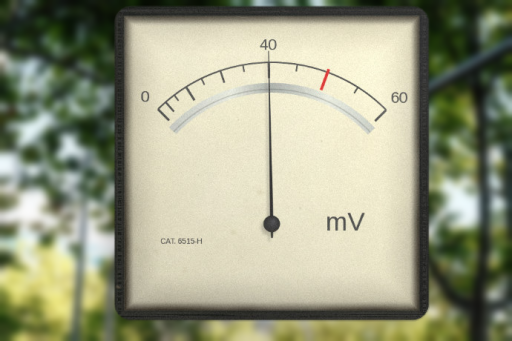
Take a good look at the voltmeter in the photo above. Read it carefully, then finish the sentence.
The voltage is 40 mV
